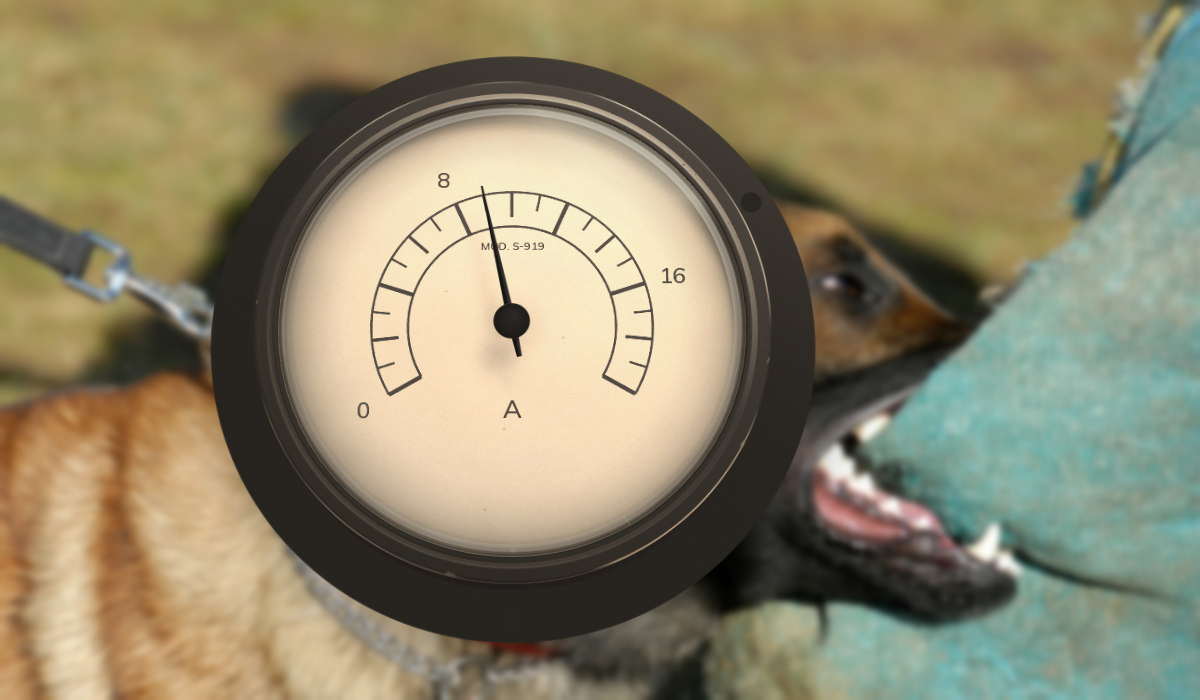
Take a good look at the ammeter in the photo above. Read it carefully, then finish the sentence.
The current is 9 A
